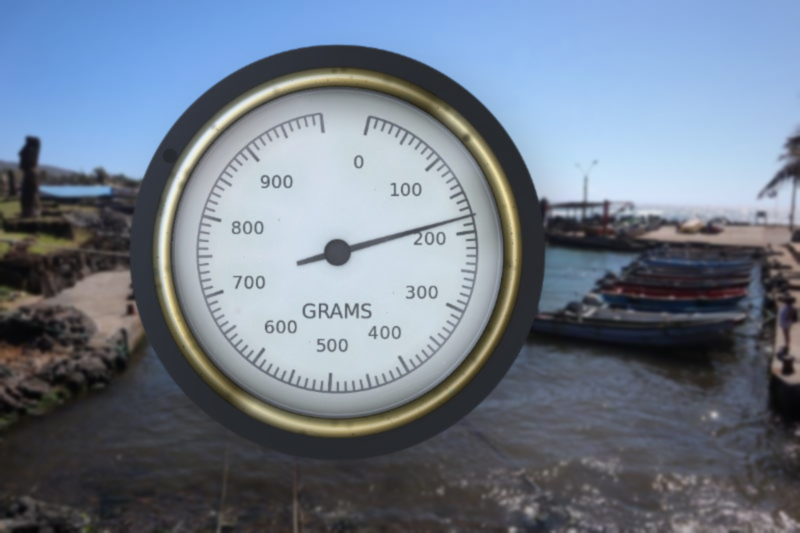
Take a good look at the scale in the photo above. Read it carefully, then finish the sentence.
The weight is 180 g
